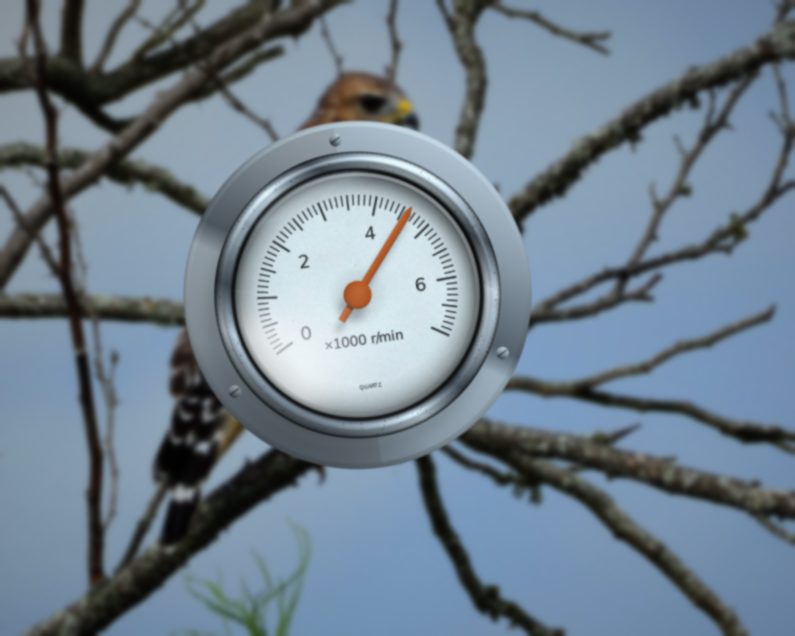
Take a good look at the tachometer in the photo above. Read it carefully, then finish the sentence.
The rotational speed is 4600 rpm
